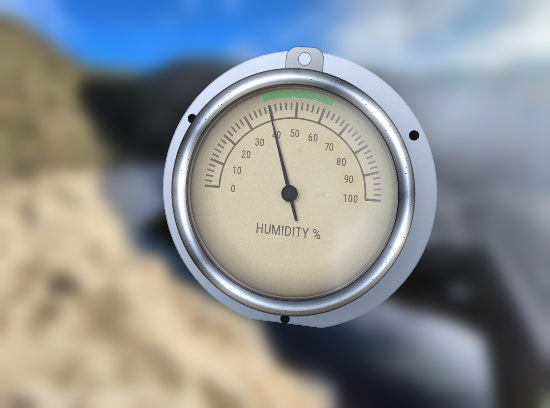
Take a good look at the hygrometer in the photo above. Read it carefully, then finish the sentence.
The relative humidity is 40 %
